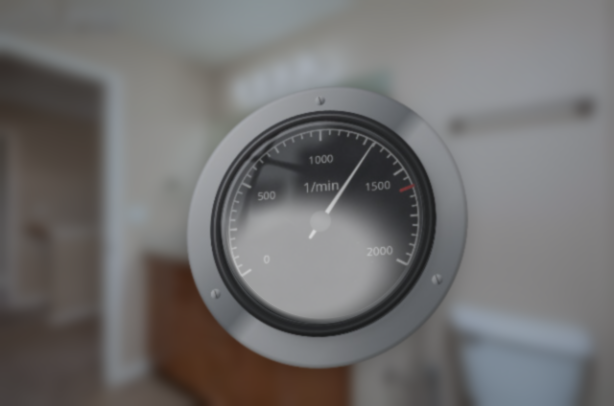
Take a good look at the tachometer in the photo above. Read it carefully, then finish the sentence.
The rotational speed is 1300 rpm
